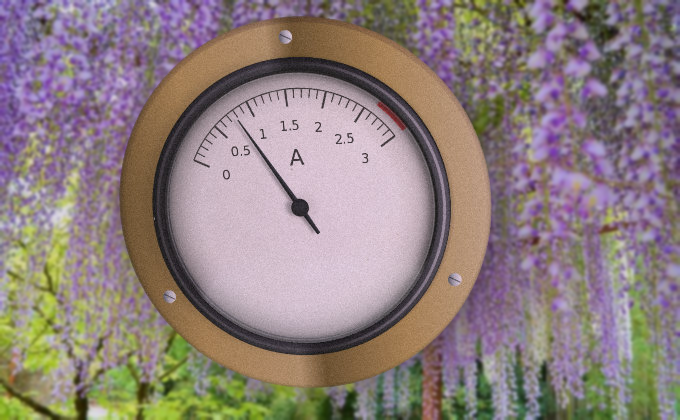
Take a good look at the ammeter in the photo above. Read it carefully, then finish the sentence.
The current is 0.8 A
